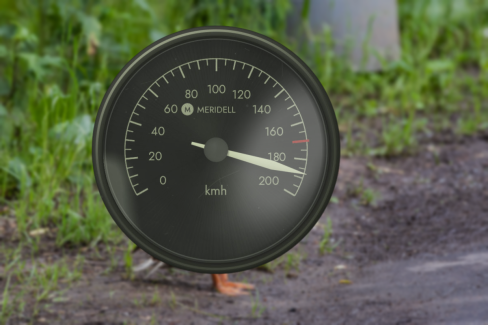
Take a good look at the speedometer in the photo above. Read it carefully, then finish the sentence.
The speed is 187.5 km/h
